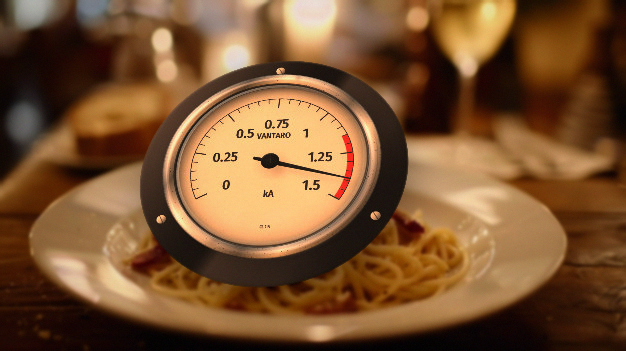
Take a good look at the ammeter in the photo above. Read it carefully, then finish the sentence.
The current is 1.4 kA
